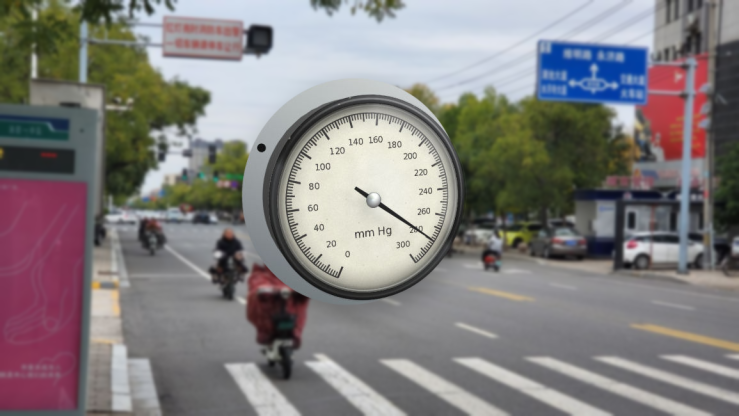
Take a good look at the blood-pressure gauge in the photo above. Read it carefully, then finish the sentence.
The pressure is 280 mmHg
